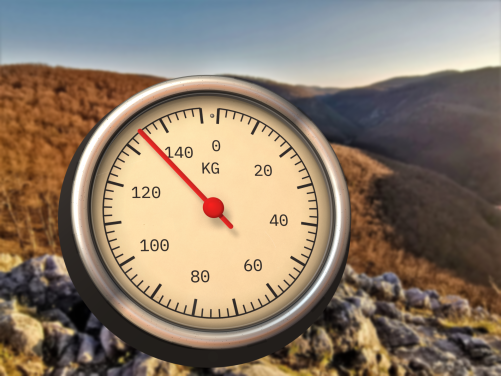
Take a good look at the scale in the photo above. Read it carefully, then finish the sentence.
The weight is 134 kg
